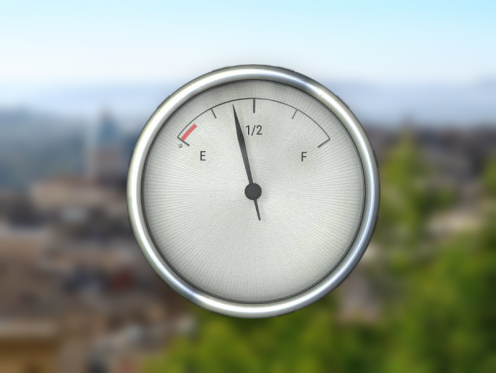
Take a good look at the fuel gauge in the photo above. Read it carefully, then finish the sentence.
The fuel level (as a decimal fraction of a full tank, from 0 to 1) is 0.375
